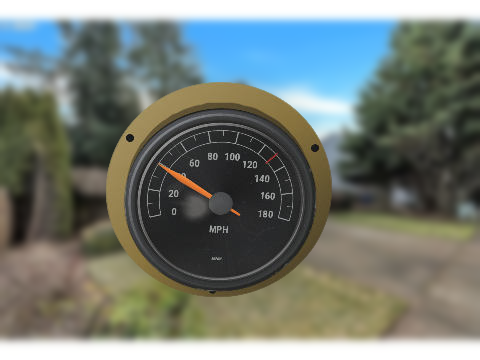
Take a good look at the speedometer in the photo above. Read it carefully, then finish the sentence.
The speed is 40 mph
